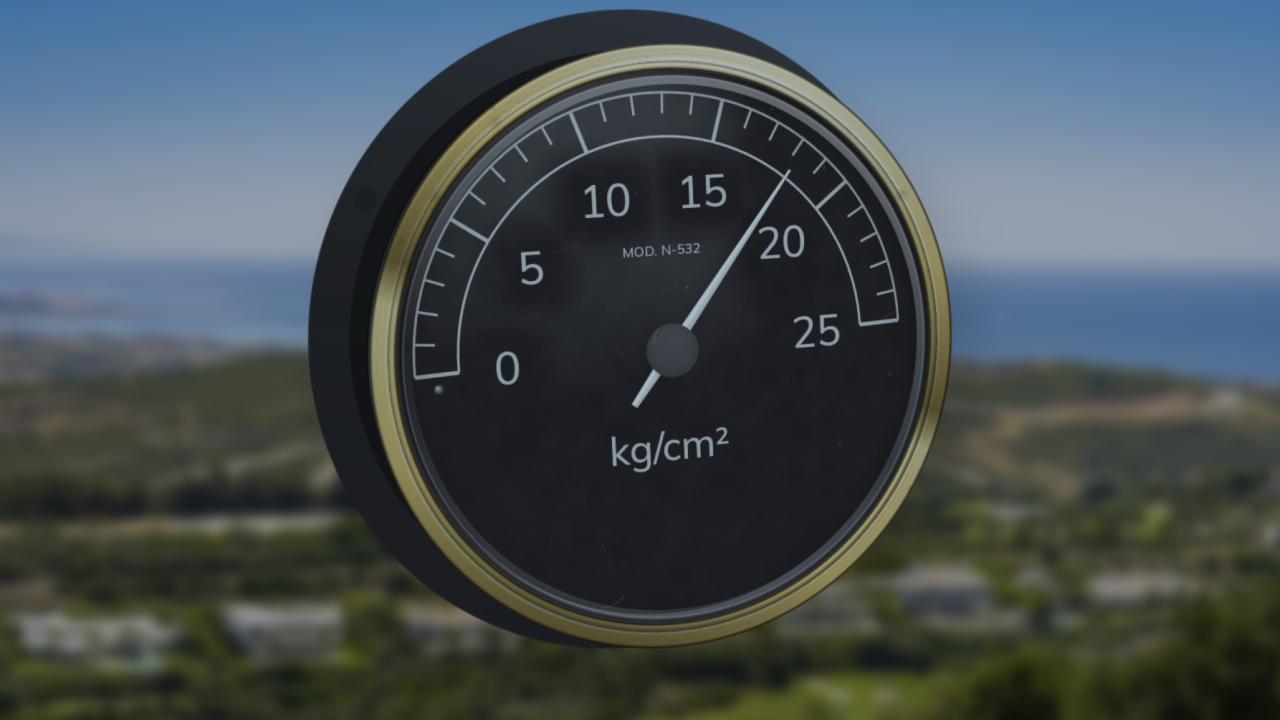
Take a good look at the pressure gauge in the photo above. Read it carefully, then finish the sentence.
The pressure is 18 kg/cm²
